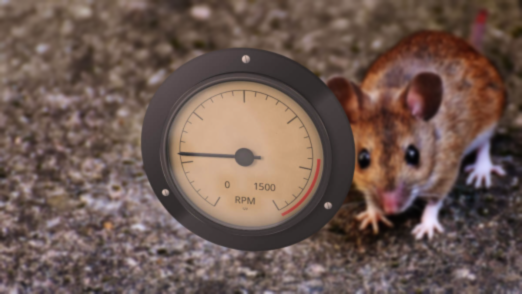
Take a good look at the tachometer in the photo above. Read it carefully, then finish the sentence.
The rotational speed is 300 rpm
